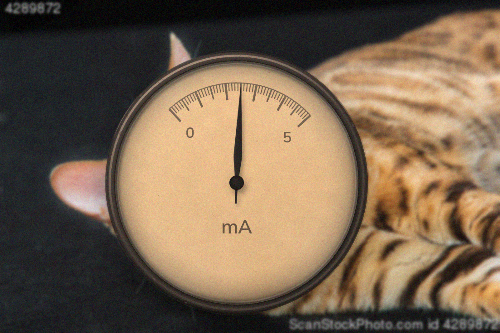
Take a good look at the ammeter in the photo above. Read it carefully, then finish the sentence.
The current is 2.5 mA
